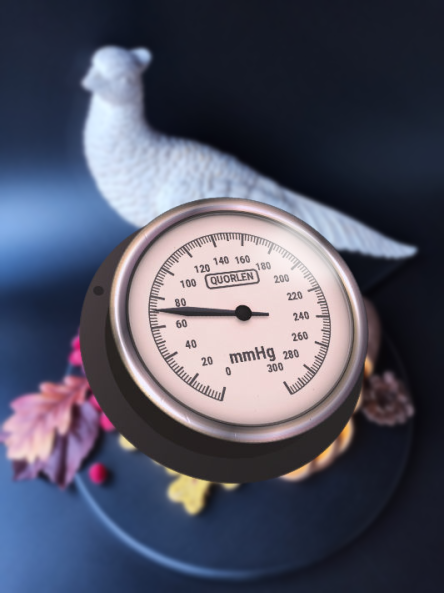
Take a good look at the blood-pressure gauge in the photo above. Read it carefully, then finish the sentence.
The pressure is 70 mmHg
